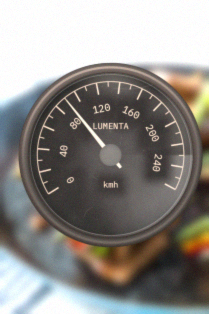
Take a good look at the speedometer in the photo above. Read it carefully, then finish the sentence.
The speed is 90 km/h
